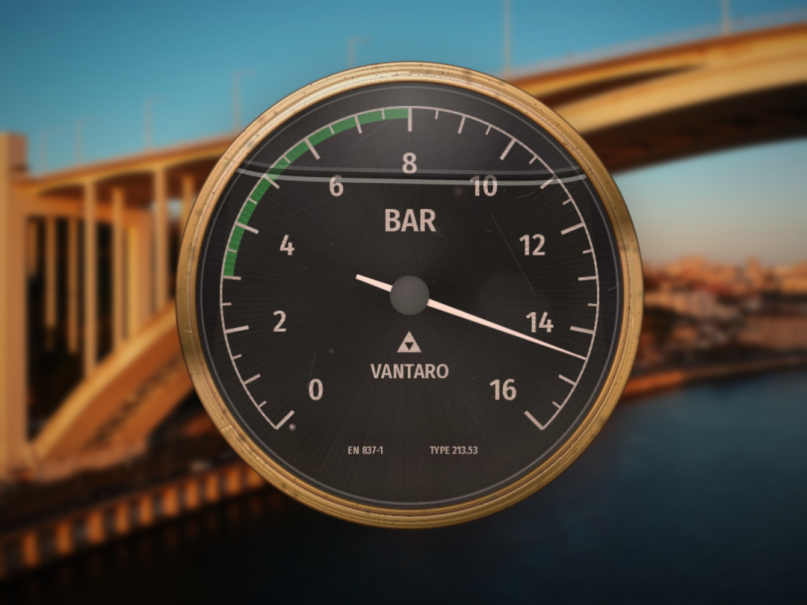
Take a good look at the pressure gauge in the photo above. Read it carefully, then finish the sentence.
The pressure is 14.5 bar
